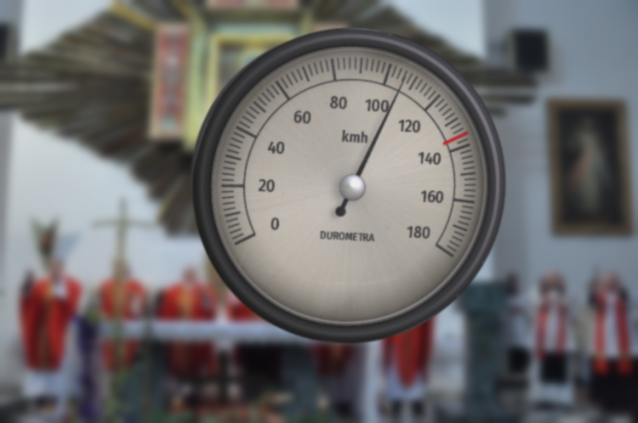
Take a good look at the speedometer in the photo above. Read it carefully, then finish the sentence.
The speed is 106 km/h
